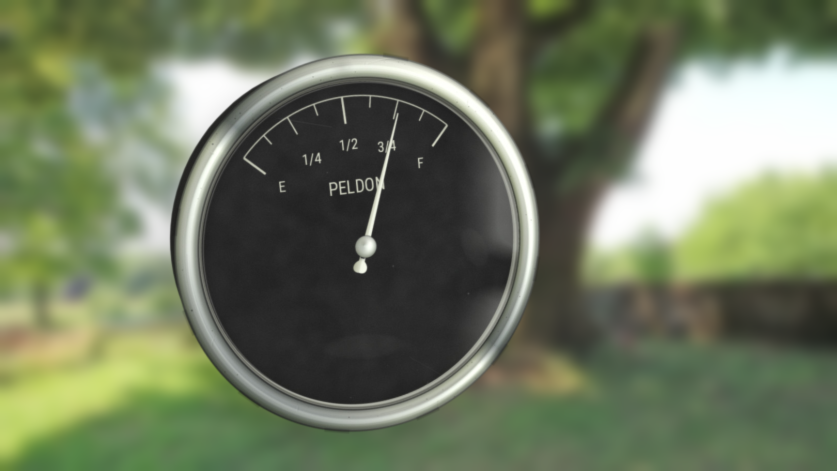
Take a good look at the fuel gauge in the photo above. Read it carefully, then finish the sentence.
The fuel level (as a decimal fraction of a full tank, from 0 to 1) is 0.75
